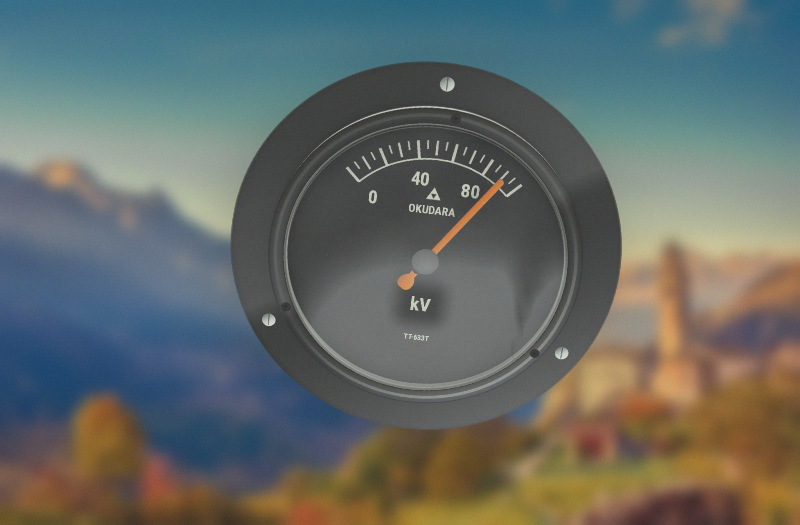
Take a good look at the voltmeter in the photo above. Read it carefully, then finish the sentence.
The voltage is 90 kV
